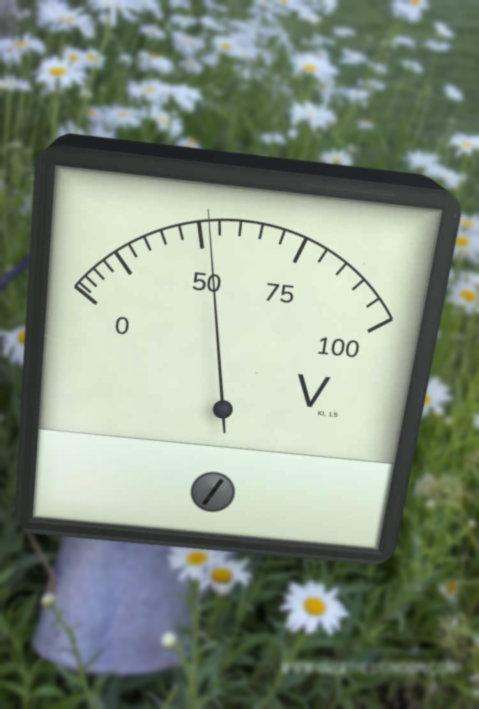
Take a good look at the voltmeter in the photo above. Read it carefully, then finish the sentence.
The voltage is 52.5 V
